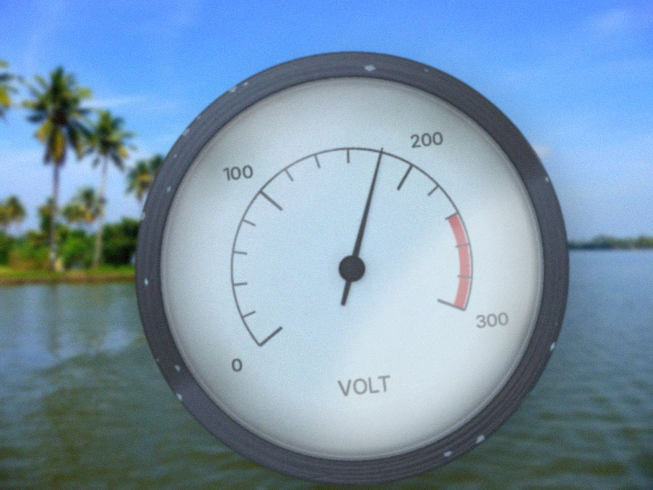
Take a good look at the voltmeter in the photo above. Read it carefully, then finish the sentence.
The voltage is 180 V
